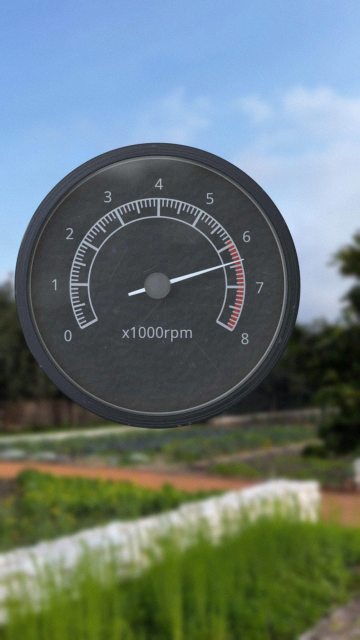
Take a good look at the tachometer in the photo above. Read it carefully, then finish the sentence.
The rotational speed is 6400 rpm
